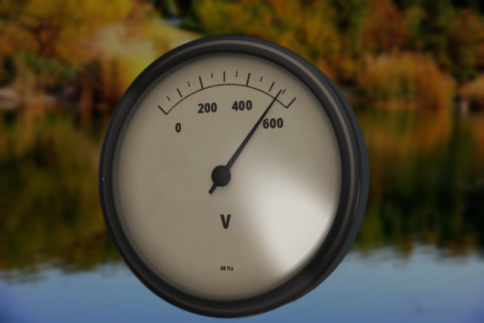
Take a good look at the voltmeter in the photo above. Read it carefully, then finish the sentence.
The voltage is 550 V
